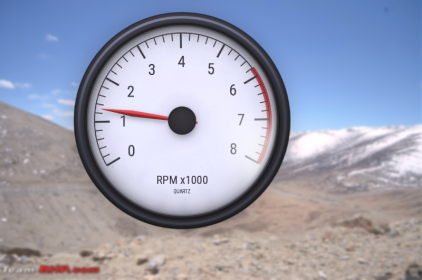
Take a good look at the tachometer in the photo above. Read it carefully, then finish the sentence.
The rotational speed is 1300 rpm
